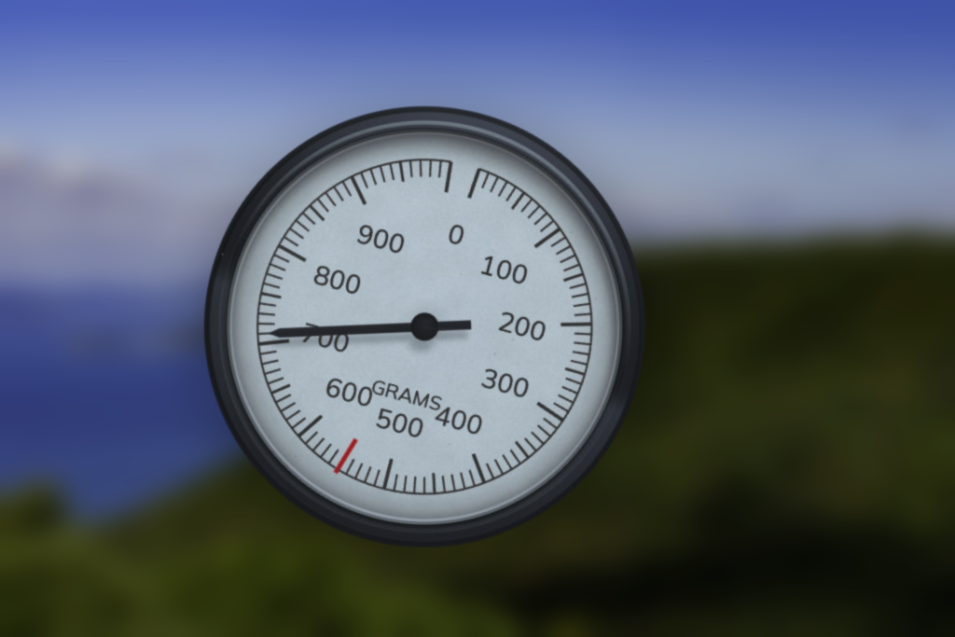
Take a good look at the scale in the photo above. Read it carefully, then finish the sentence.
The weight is 710 g
